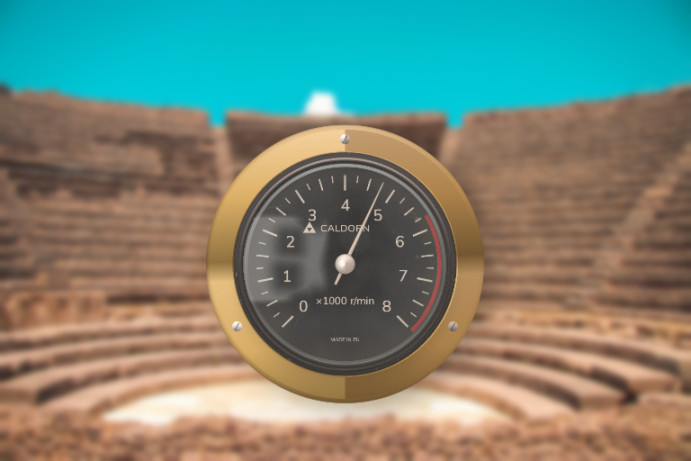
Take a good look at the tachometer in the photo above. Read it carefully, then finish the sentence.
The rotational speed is 4750 rpm
